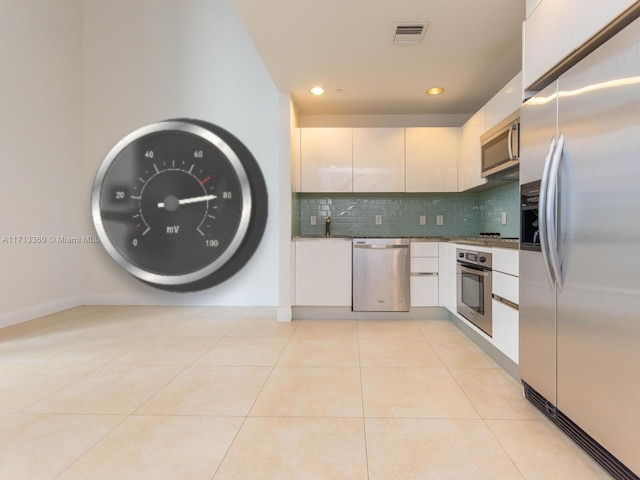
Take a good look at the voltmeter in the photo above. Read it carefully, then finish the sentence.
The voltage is 80 mV
